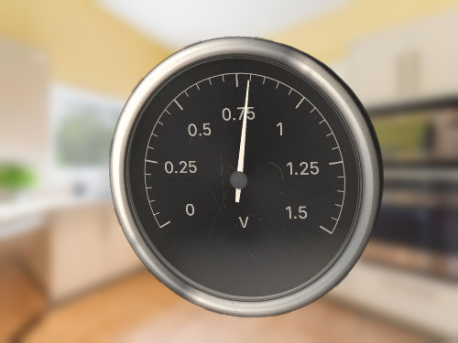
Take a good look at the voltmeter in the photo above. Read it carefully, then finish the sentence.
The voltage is 0.8 V
